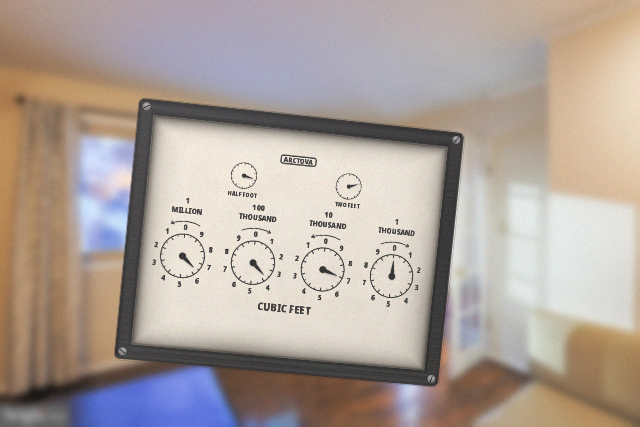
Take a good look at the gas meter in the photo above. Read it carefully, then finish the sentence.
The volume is 637000 ft³
